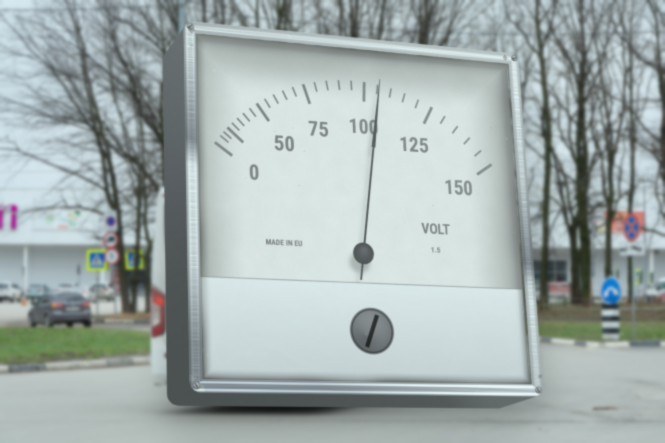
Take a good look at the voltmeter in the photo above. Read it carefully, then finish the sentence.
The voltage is 105 V
